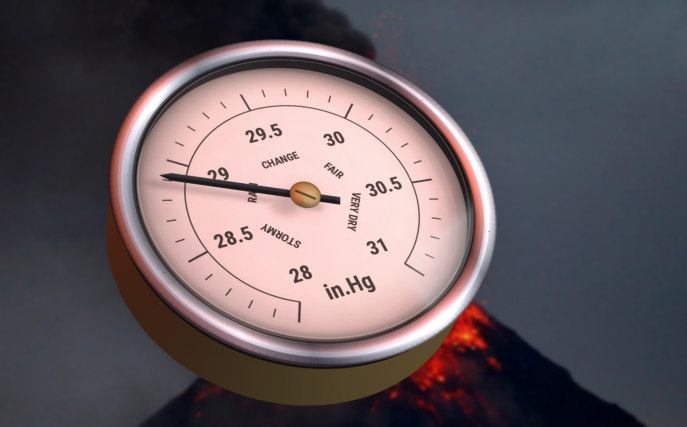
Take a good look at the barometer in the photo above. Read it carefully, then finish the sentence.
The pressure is 28.9 inHg
